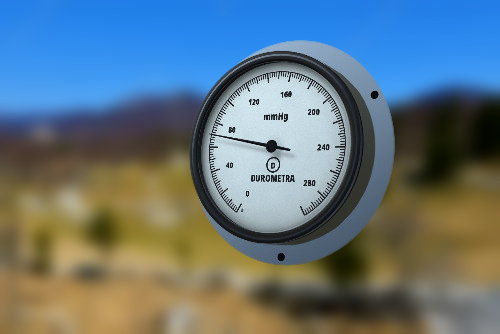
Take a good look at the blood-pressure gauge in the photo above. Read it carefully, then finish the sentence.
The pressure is 70 mmHg
